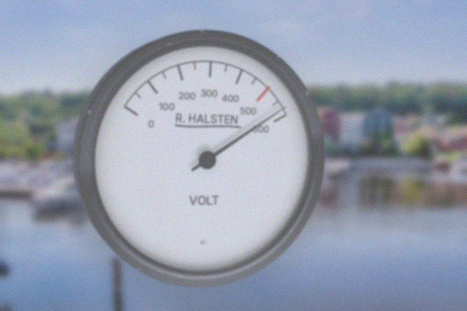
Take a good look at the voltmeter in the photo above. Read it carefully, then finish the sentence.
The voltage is 575 V
